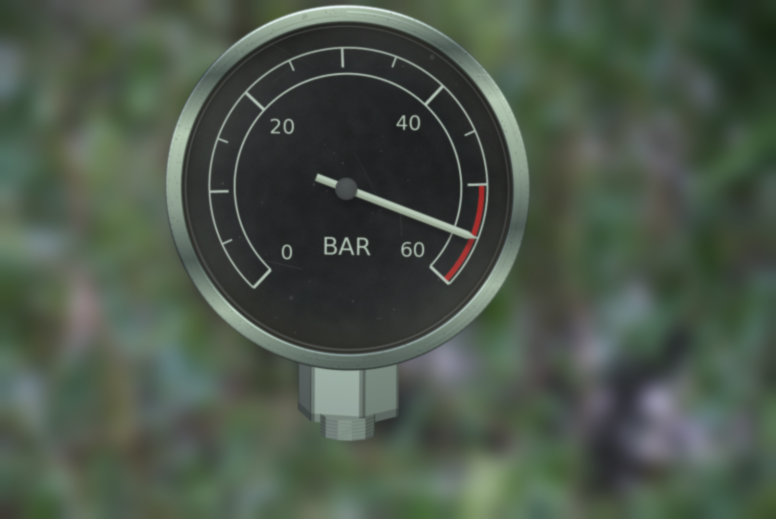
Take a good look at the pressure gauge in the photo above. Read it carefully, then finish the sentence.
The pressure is 55 bar
